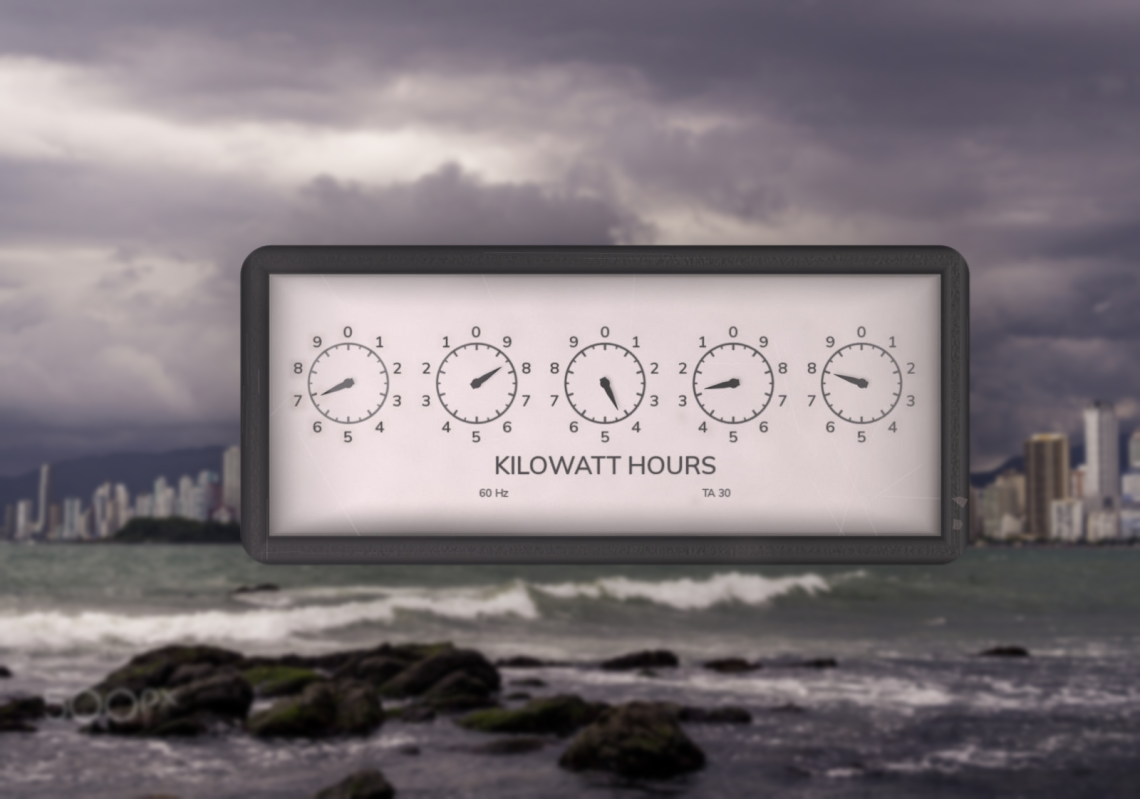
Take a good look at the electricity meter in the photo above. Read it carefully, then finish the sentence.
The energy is 68428 kWh
